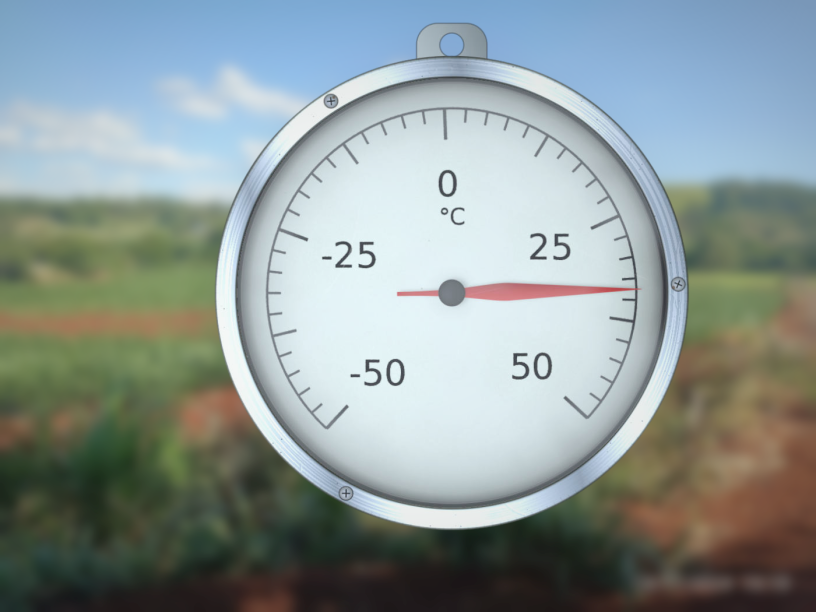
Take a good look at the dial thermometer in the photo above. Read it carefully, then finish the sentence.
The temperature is 33.75 °C
